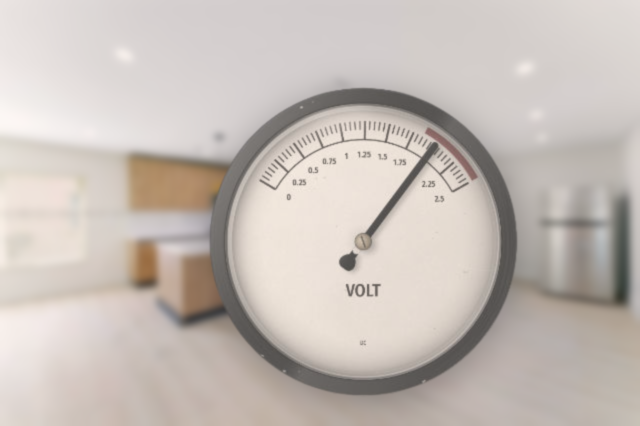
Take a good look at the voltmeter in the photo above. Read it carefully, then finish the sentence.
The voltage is 2 V
